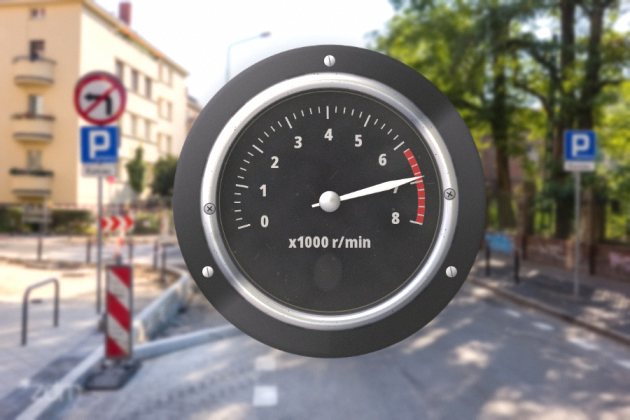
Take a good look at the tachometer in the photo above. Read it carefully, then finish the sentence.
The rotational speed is 6900 rpm
